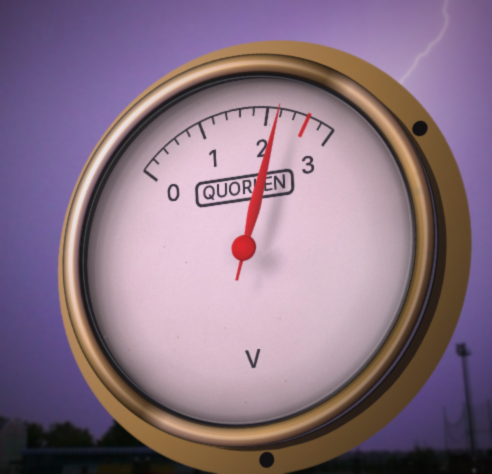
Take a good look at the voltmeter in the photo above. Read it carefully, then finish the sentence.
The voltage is 2.2 V
